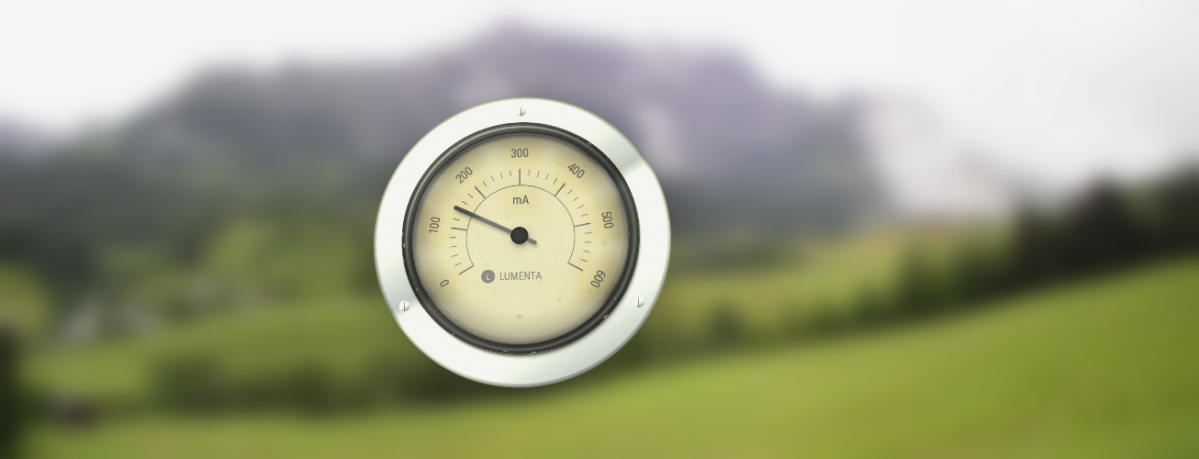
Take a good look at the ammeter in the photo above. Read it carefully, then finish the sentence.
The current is 140 mA
